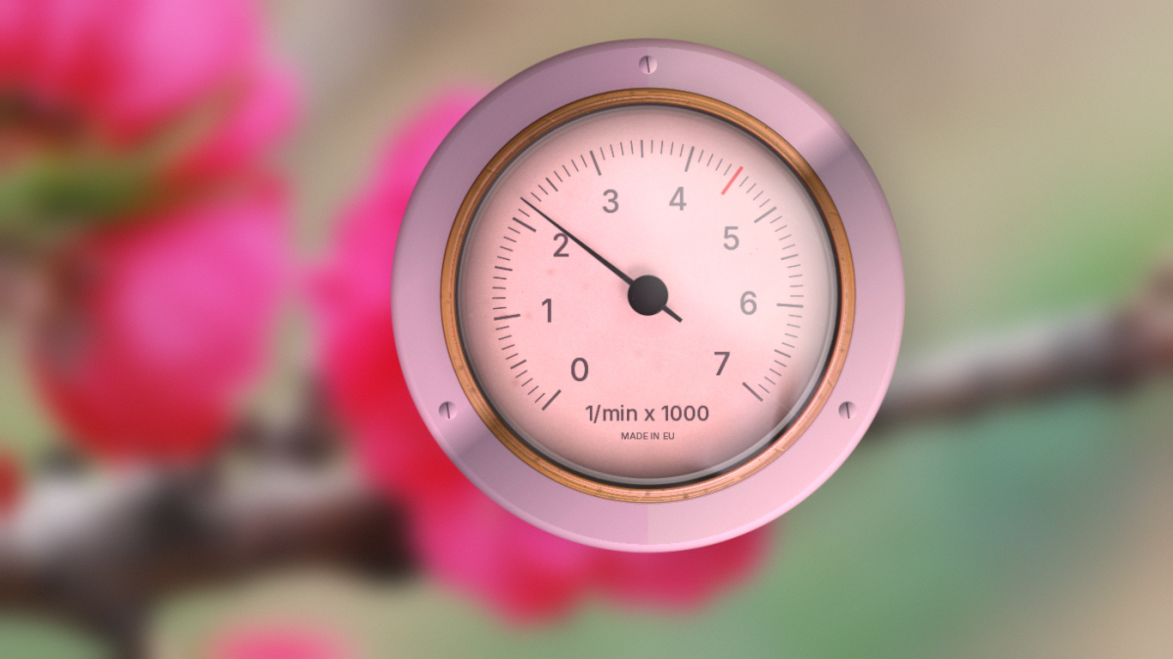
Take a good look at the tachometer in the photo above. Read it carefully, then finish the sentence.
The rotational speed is 2200 rpm
